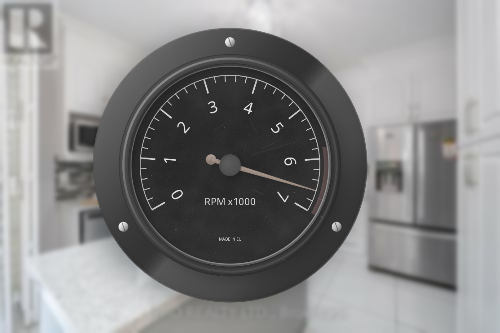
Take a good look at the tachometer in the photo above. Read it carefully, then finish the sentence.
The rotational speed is 6600 rpm
